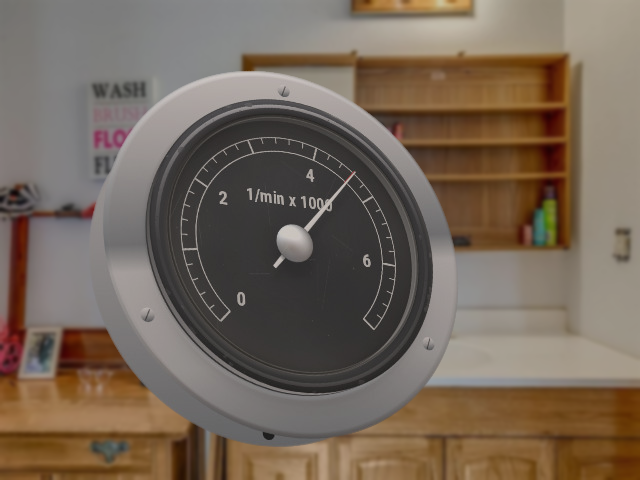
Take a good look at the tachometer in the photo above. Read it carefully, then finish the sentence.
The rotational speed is 4600 rpm
